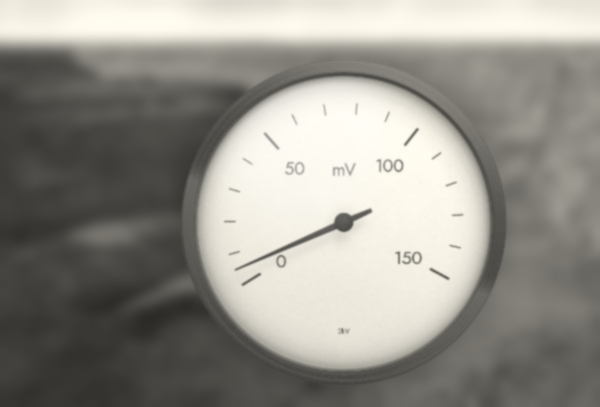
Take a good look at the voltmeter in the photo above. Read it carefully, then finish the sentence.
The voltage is 5 mV
